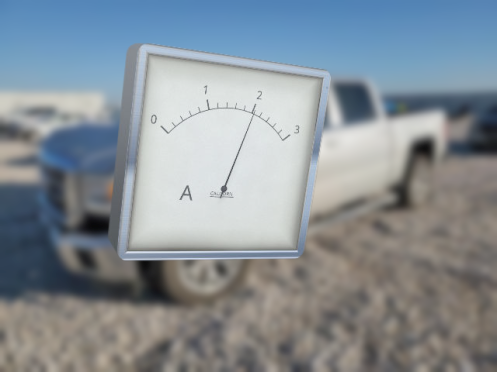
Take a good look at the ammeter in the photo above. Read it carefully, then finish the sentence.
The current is 2 A
